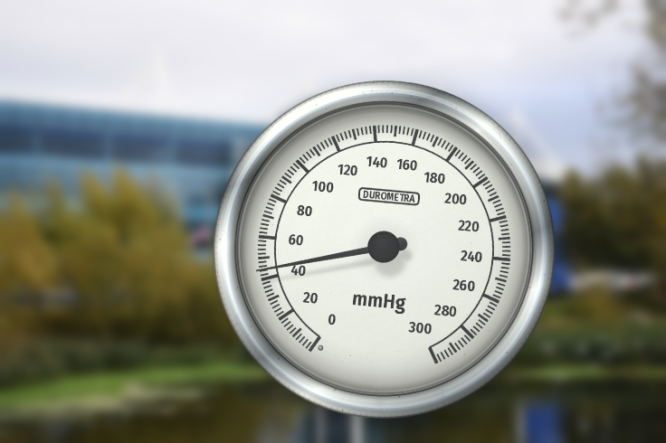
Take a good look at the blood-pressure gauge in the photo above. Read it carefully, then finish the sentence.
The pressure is 44 mmHg
